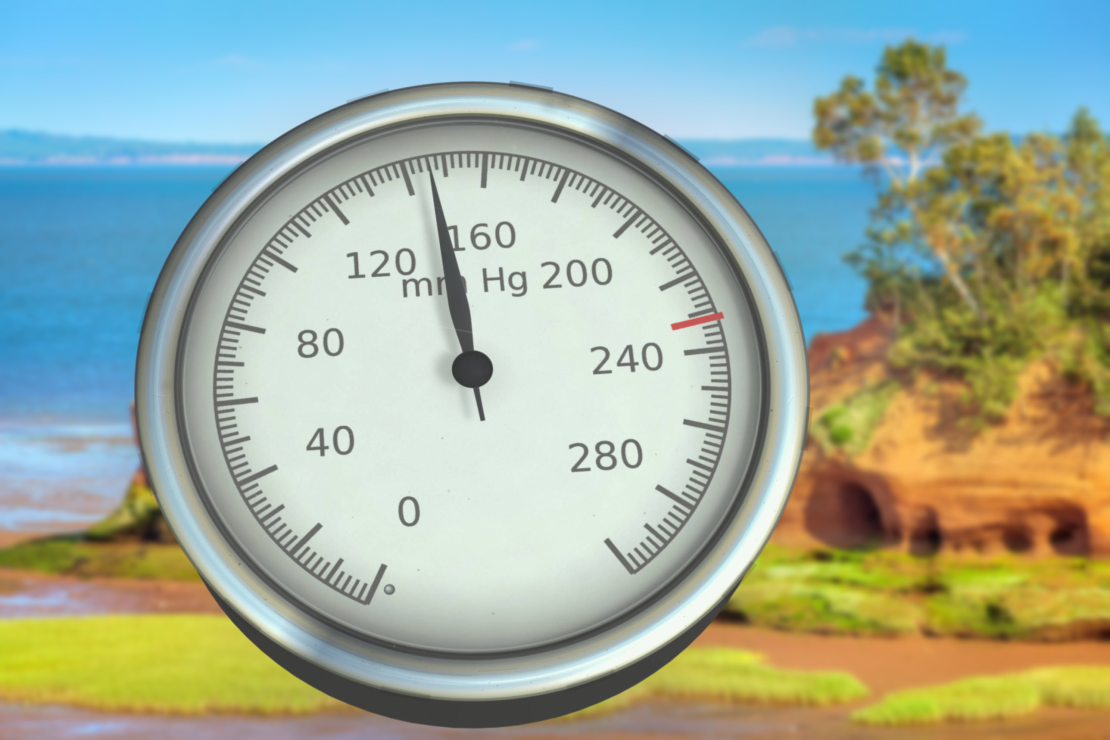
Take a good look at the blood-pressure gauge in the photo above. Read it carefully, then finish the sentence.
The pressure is 146 mmHg
